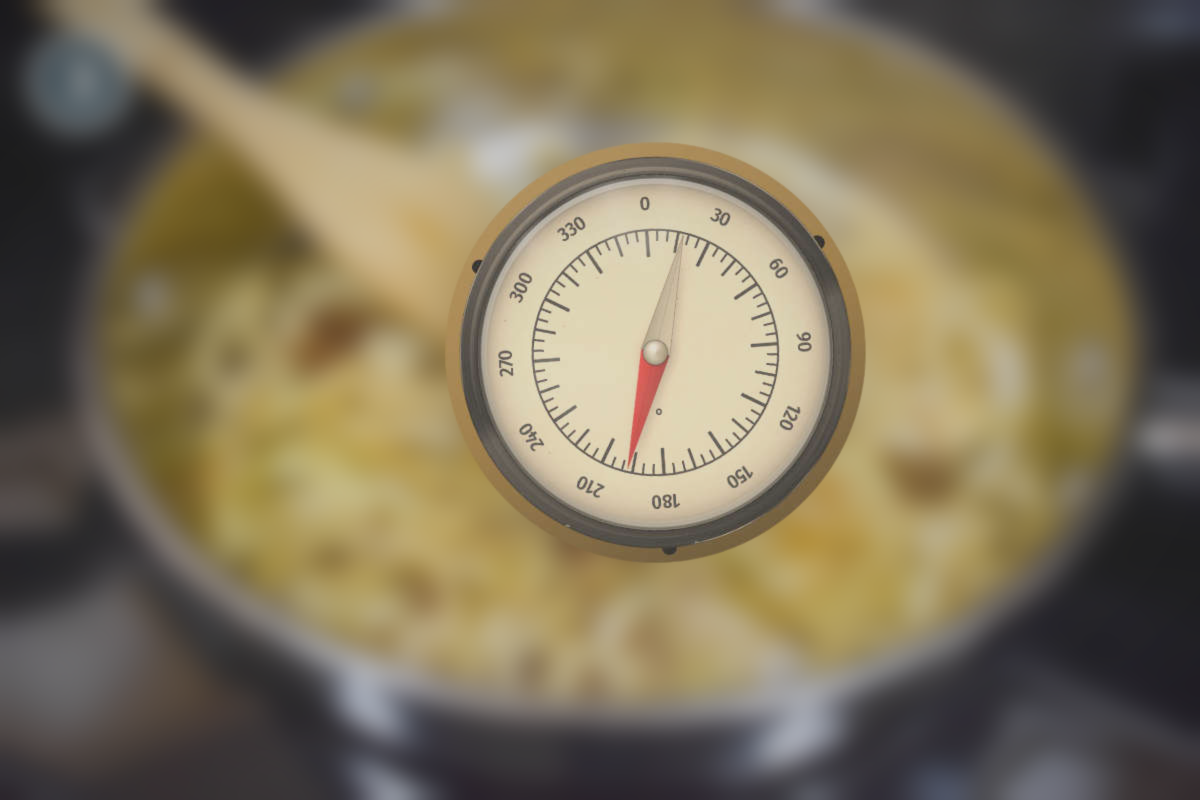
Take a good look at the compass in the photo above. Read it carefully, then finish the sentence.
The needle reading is 197.5 °
